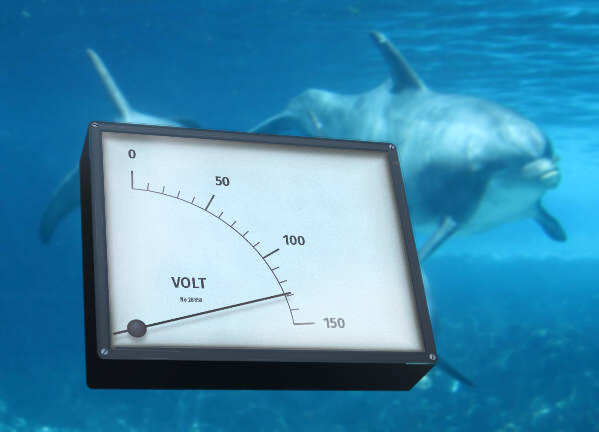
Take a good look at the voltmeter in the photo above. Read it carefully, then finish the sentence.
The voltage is 130 V
